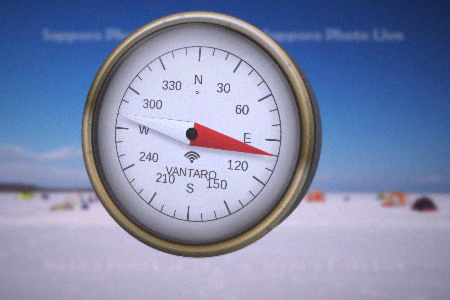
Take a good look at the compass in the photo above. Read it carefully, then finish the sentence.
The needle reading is 100 °
